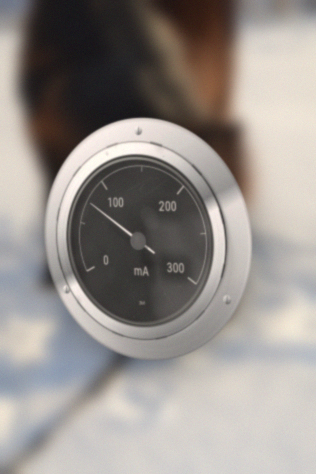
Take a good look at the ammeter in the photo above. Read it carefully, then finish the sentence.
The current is 75 mA
